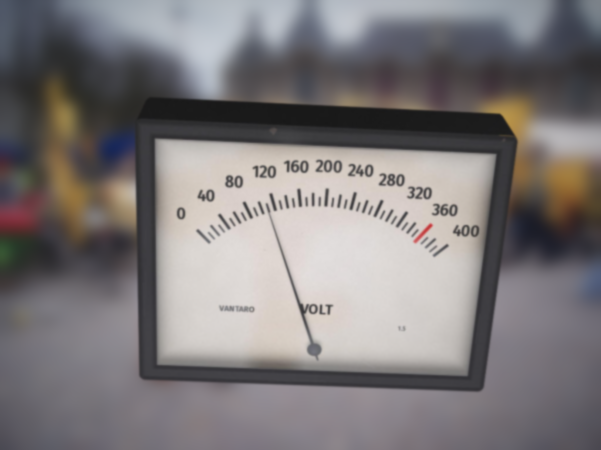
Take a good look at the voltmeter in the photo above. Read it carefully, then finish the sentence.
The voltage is 110 V
